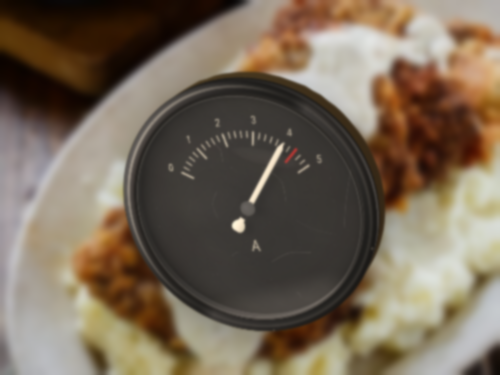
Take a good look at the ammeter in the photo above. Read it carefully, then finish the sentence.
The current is 4 A
